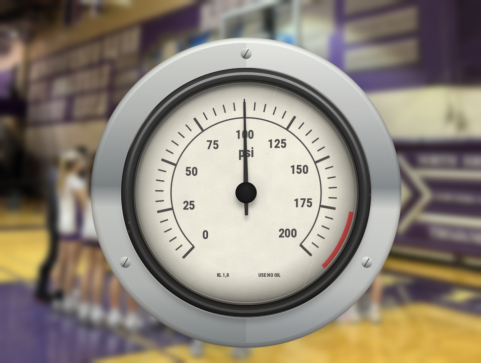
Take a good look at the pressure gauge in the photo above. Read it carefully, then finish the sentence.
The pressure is 100 psi
